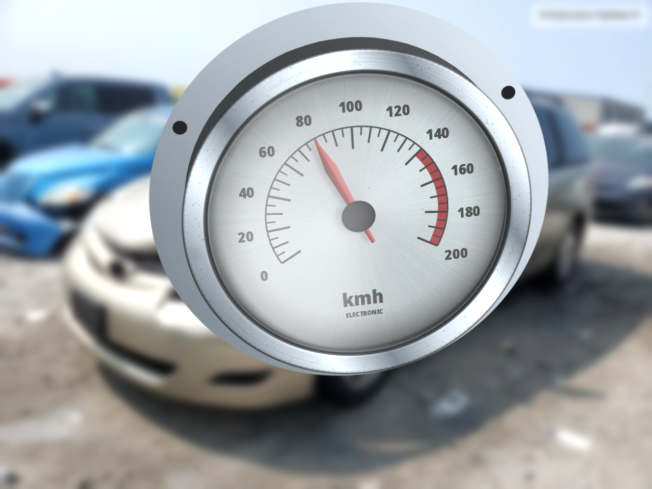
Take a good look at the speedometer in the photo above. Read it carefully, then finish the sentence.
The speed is 80 km/h
